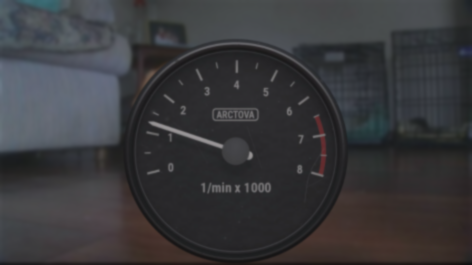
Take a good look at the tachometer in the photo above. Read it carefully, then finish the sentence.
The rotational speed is 1250 rpm
